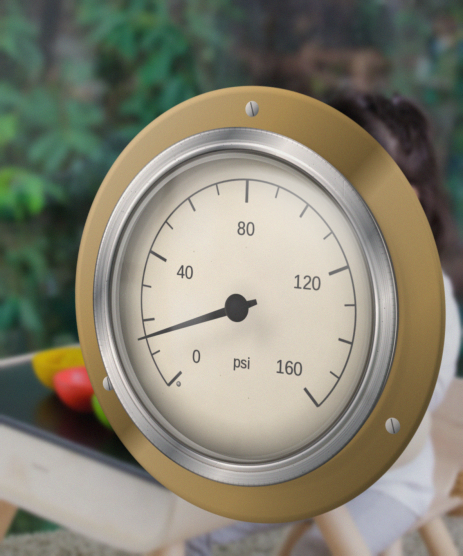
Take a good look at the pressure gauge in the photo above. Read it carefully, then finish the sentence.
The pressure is 15 psi
